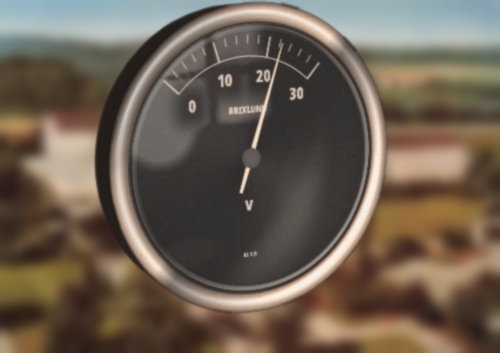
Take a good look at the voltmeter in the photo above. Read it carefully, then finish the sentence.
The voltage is 22 V
